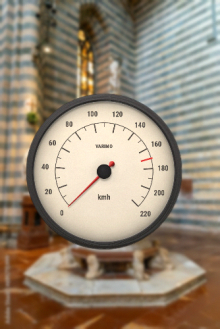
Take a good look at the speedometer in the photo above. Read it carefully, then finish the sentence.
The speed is 0 km/h
